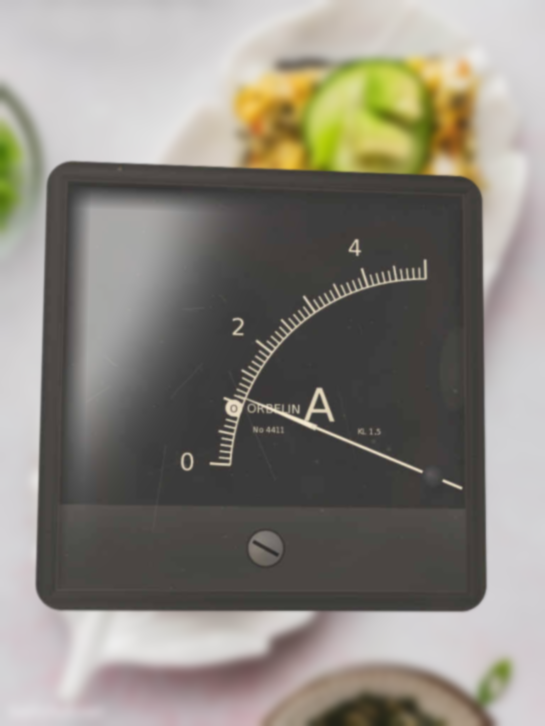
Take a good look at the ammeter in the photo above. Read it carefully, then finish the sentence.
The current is 1.1 A
